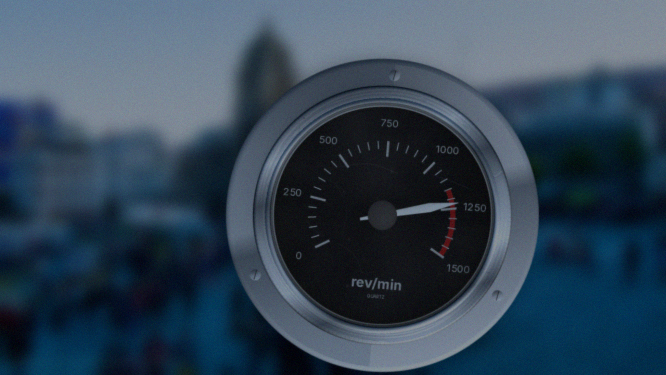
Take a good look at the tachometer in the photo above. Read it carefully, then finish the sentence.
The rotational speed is 1225 rpm
